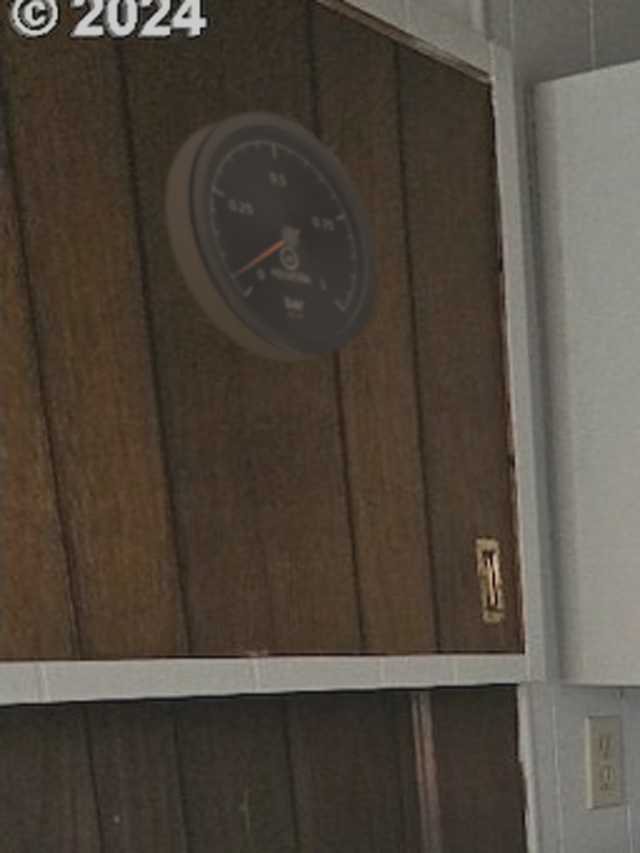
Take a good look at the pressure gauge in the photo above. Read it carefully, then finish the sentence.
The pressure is 0.05 bar
